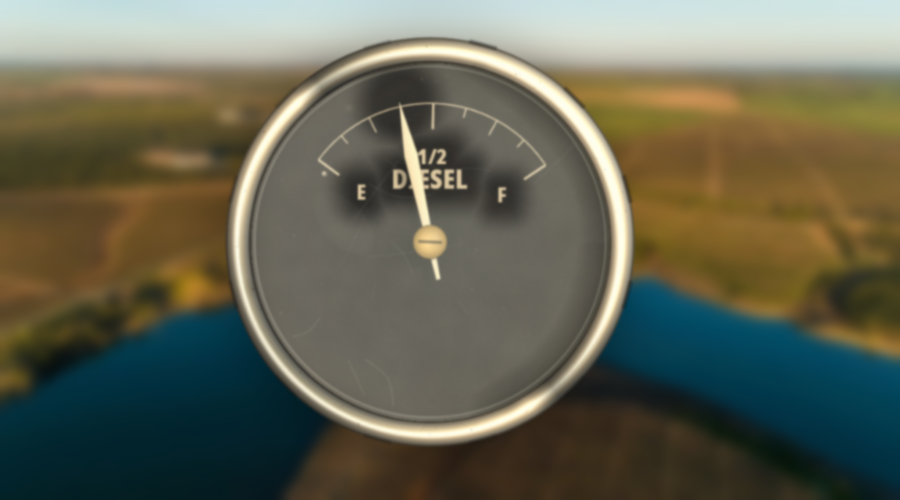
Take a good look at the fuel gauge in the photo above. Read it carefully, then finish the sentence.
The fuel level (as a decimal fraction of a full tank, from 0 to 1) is 0.375
